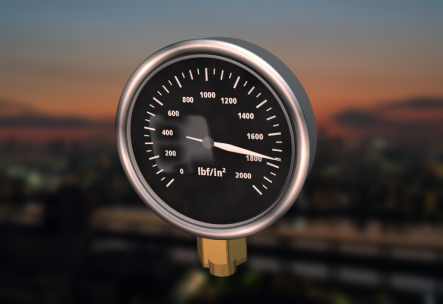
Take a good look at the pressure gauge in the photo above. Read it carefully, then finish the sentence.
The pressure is 1750 psi
